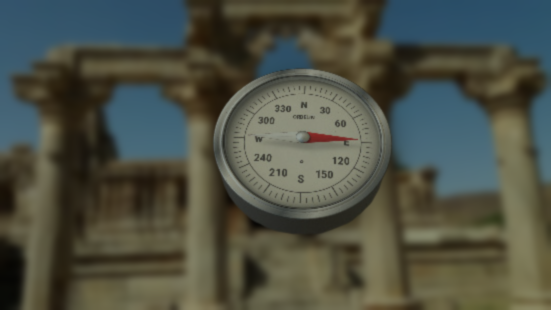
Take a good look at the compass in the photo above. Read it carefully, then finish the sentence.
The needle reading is 90 °
